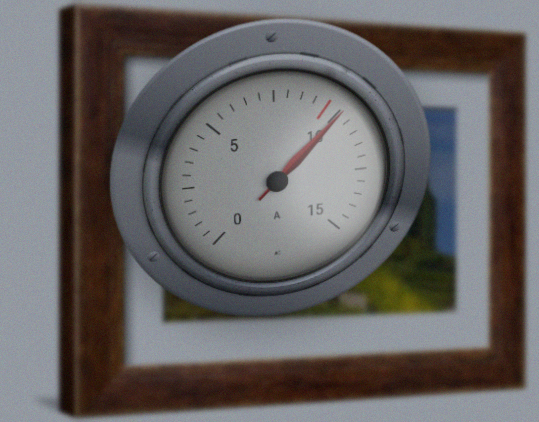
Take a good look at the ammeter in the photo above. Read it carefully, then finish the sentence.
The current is 10 A
